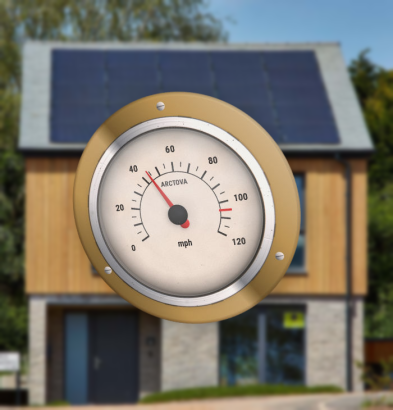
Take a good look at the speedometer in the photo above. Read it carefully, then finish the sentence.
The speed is 45 mph
